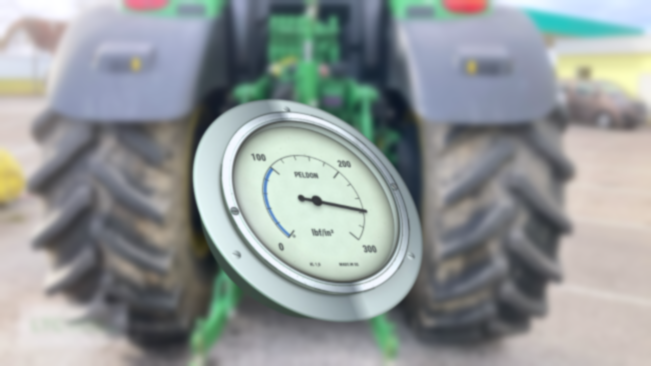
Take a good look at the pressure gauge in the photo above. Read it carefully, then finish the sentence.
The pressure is 260 psi
